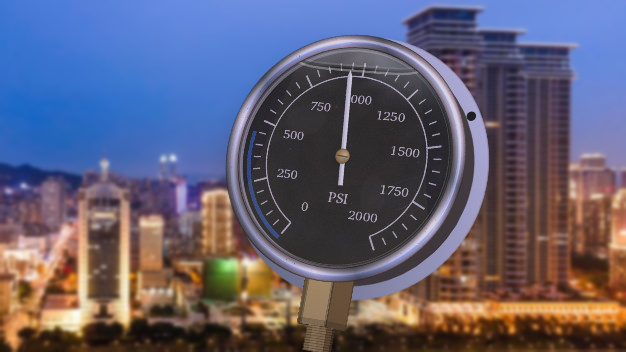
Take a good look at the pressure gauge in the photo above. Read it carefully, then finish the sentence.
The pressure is 950 psi
